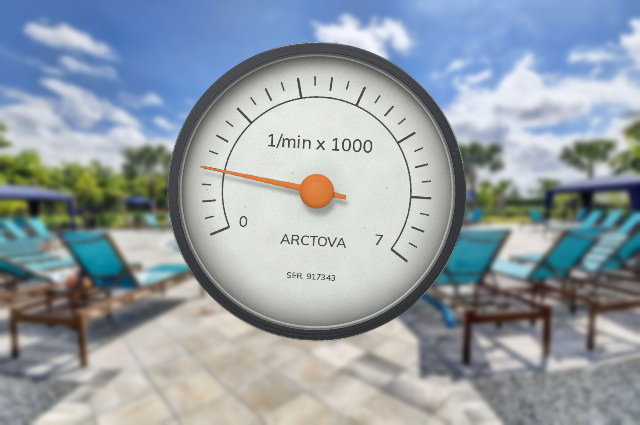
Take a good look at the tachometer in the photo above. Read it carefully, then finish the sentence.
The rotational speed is 1000 rpm
